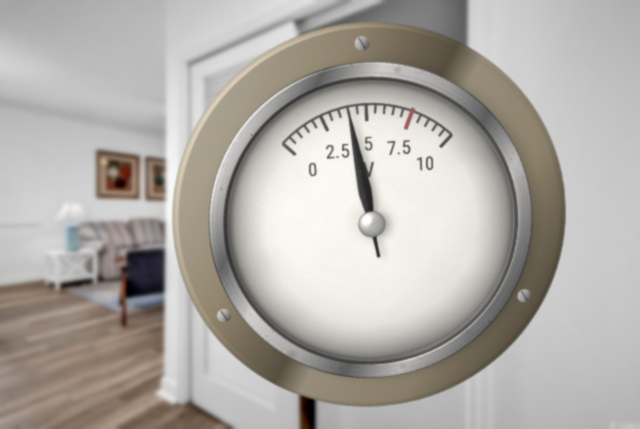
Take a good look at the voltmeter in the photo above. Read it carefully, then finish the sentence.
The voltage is 4 V
